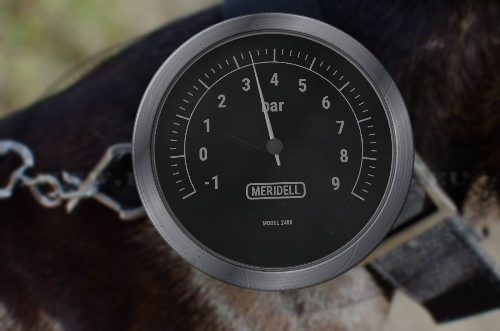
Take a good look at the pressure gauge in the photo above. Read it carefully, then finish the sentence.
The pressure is 3.4 bar
